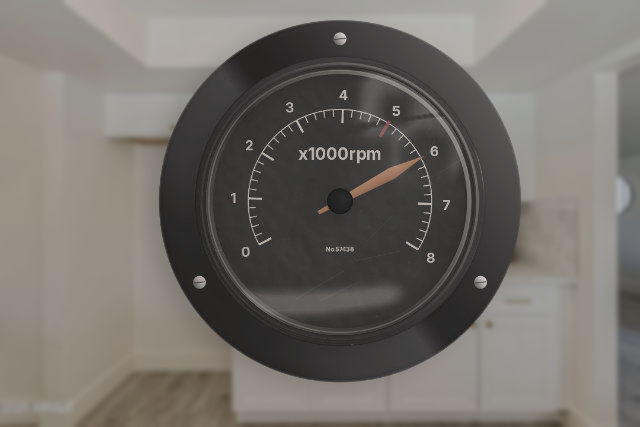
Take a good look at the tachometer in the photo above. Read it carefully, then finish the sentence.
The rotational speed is 6000 rpm
